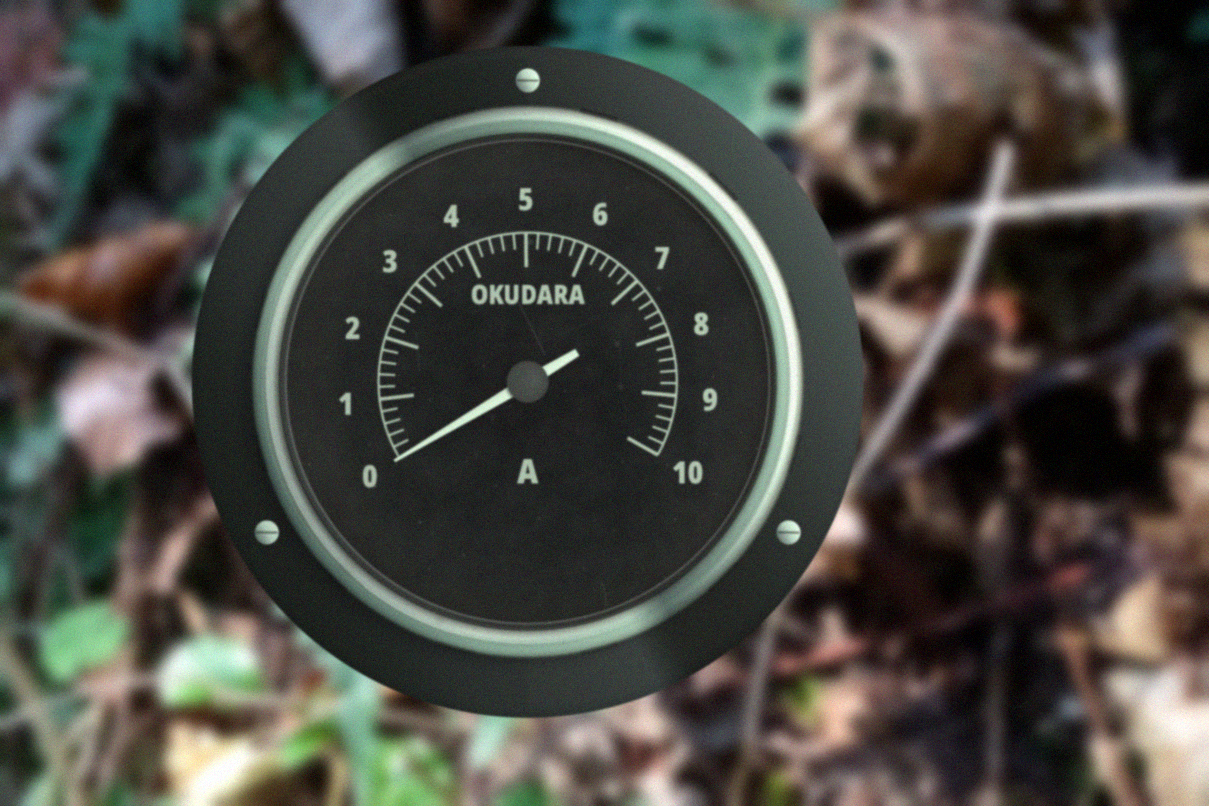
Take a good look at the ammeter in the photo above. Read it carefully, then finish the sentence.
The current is 0 A
